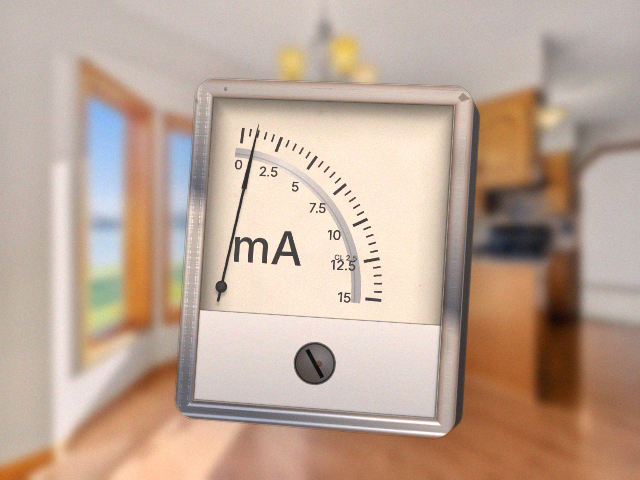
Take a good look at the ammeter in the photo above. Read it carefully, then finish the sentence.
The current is 1 mA
